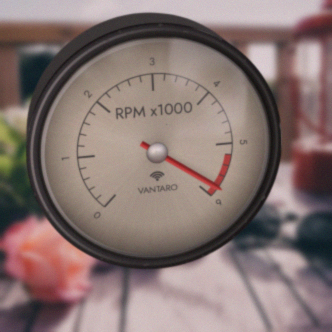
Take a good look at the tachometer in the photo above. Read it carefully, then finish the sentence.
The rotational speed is 5800 rpm
